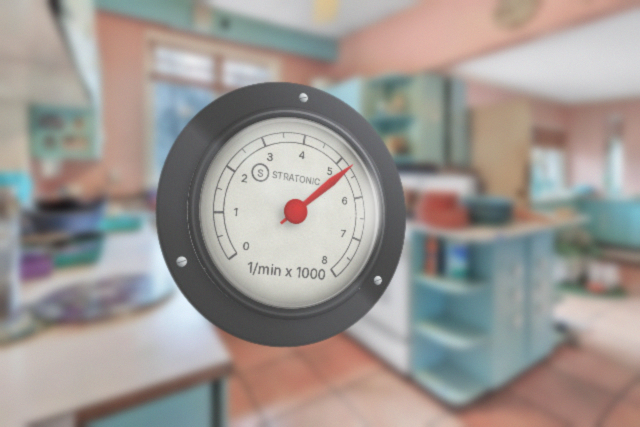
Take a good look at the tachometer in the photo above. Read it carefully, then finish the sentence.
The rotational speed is 5250 rpm
